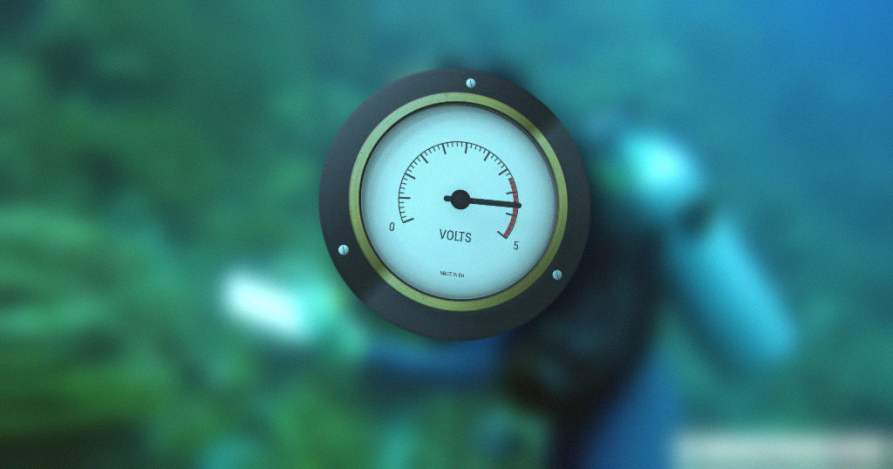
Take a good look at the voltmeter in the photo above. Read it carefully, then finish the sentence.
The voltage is 4.3 V
